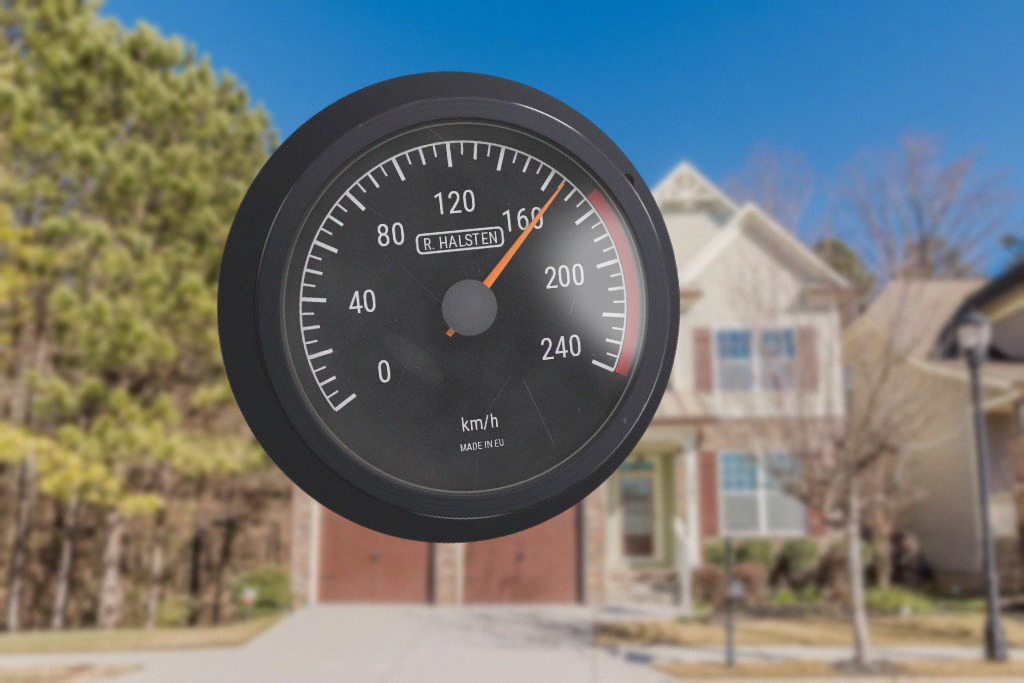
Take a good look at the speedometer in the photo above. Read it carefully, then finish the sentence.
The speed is 165 km/h
